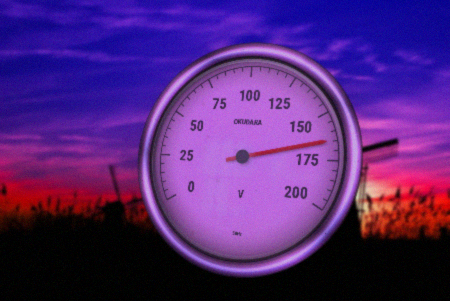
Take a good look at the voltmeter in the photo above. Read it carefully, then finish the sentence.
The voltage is 165 V
